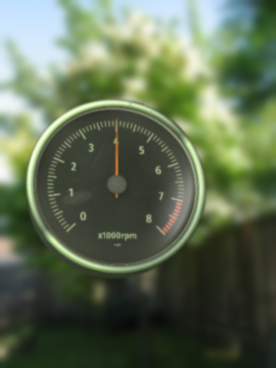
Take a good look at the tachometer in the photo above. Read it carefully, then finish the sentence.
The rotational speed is 4000 rpm
